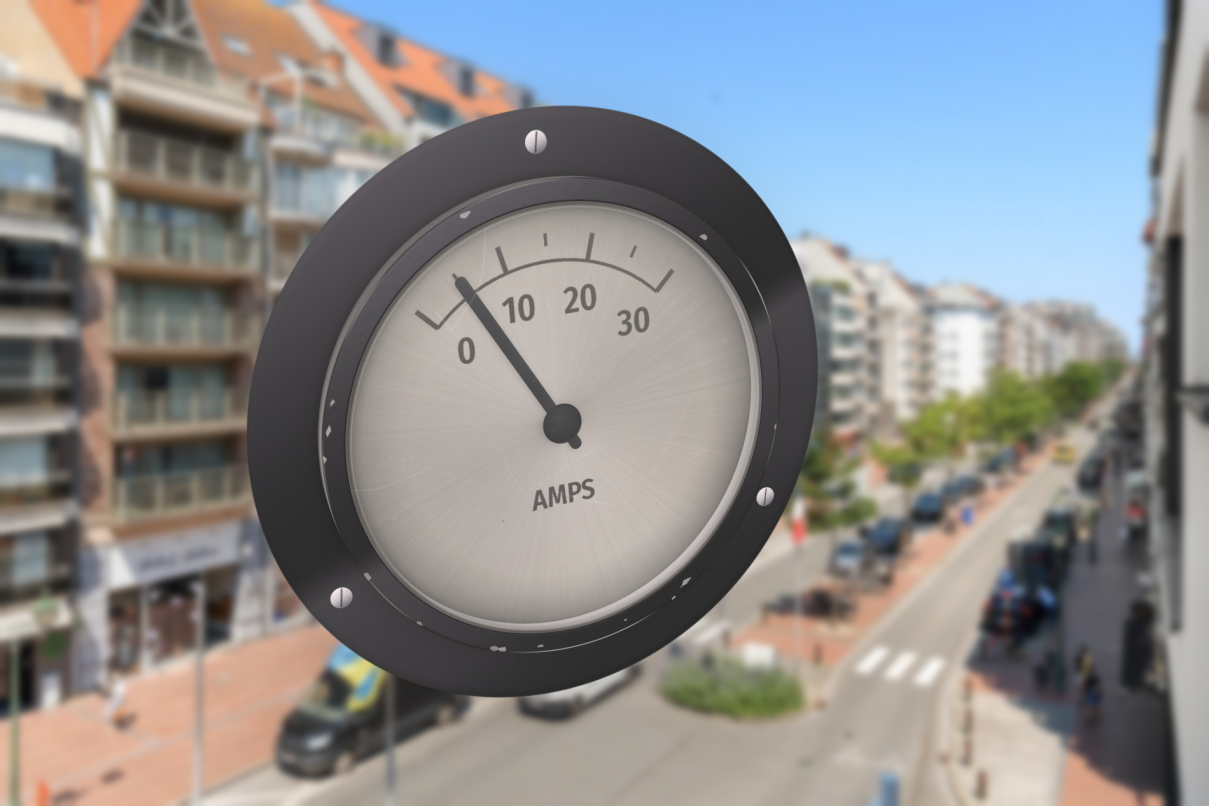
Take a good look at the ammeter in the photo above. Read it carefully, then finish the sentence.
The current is 5 A
